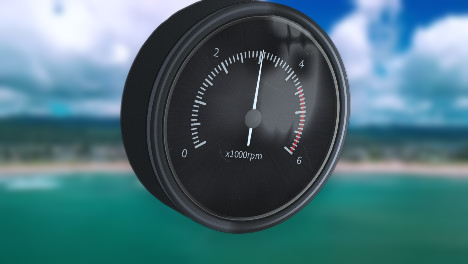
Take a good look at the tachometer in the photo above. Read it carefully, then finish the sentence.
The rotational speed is 3000 rpm
